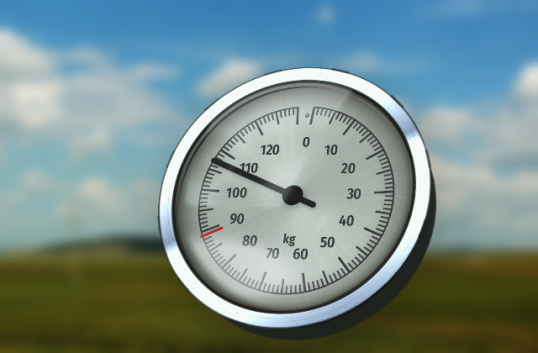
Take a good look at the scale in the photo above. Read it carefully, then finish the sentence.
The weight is 107 kg
